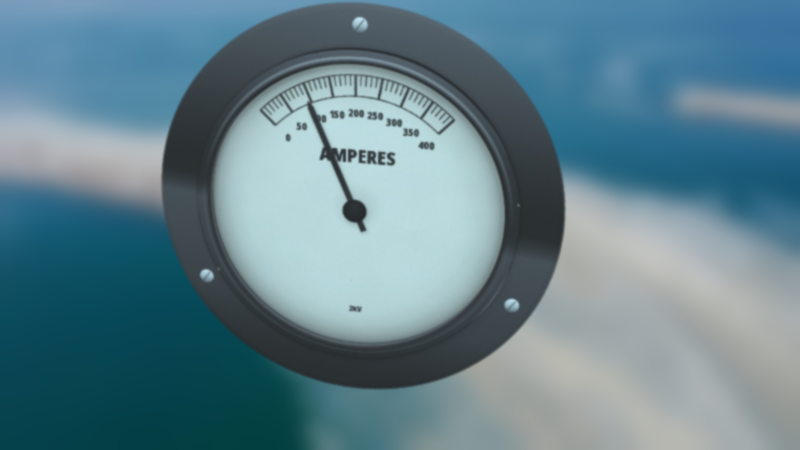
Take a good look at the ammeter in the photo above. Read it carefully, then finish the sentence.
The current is 100 A
